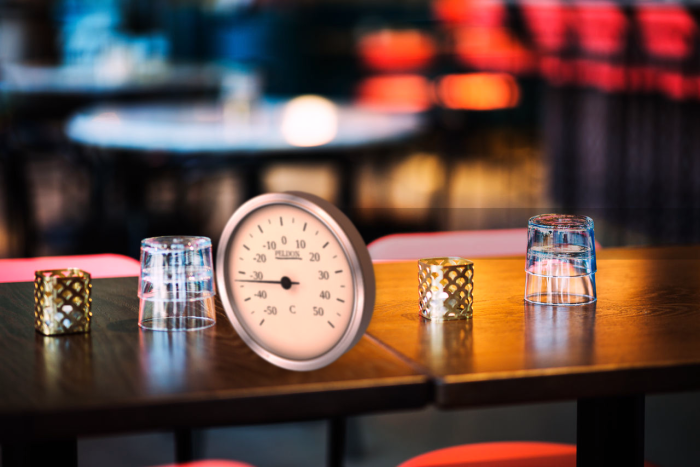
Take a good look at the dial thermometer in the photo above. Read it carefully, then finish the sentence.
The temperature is -32.5 °C
